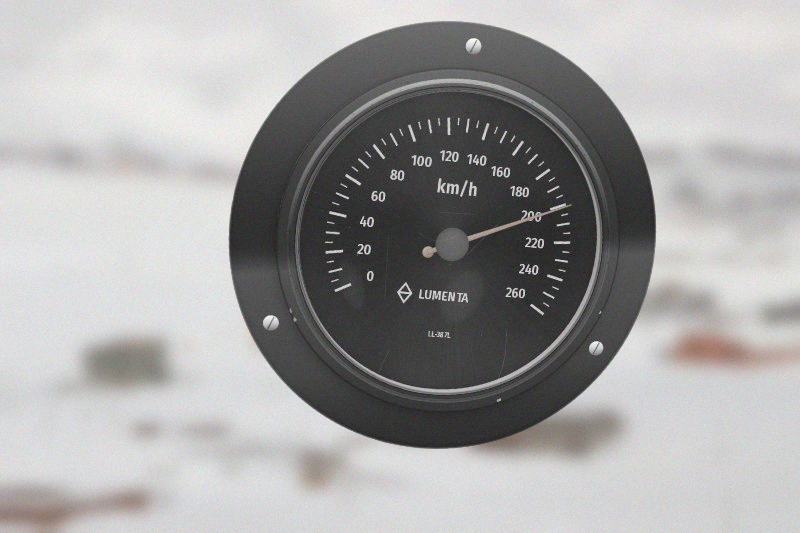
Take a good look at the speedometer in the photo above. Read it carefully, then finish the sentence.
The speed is 200 km/h
